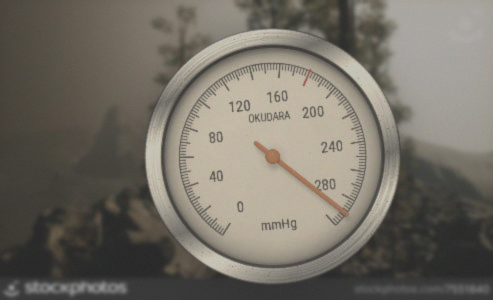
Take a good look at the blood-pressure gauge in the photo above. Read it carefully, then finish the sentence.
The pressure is 290 mmHg
